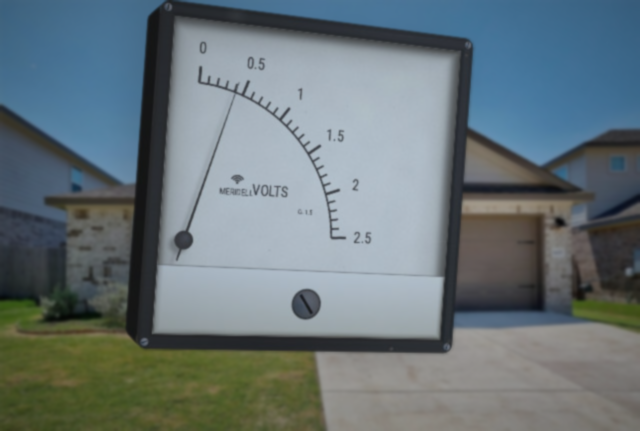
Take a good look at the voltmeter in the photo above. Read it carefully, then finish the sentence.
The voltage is 0.4 V
